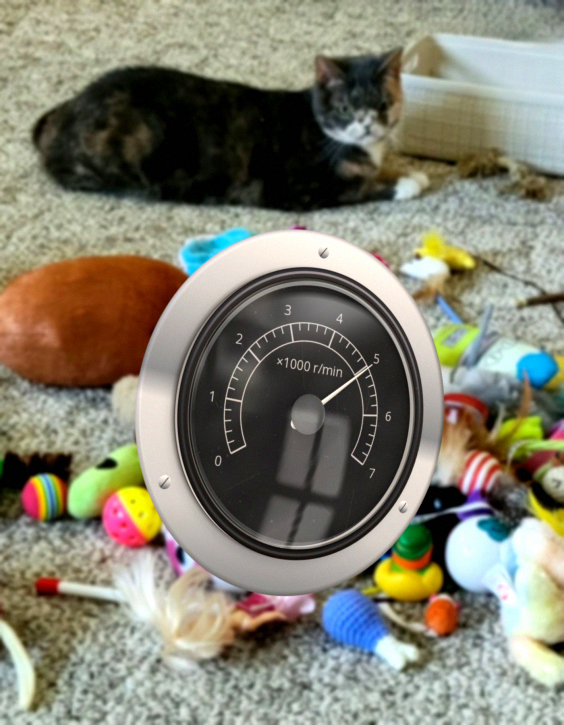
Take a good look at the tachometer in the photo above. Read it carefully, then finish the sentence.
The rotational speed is 5000 rpm
